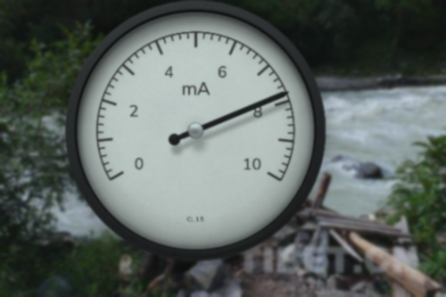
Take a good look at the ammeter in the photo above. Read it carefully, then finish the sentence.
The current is 7.8 mA
